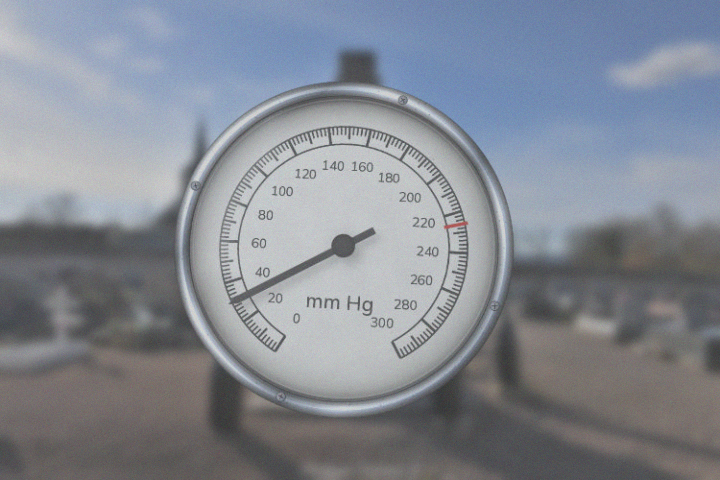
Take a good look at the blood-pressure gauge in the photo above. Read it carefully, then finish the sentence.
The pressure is 30 mmHg
